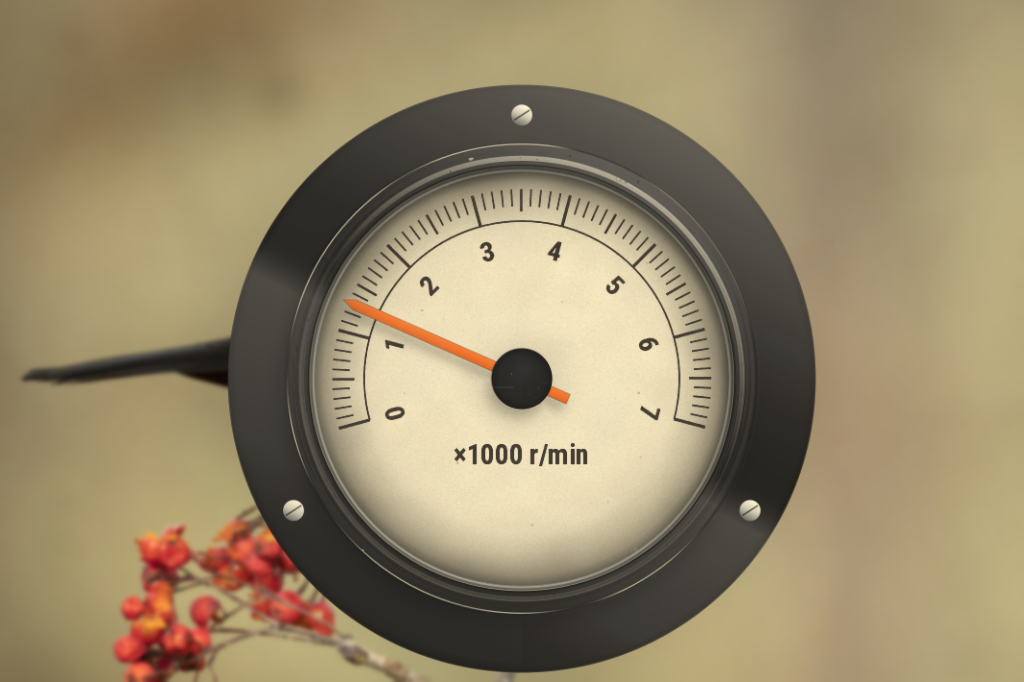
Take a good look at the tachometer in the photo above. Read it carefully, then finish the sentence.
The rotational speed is 1300 rpm
